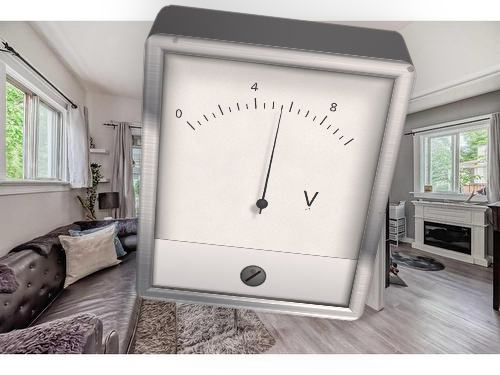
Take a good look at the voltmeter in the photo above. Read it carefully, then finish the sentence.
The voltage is 5.5 V
